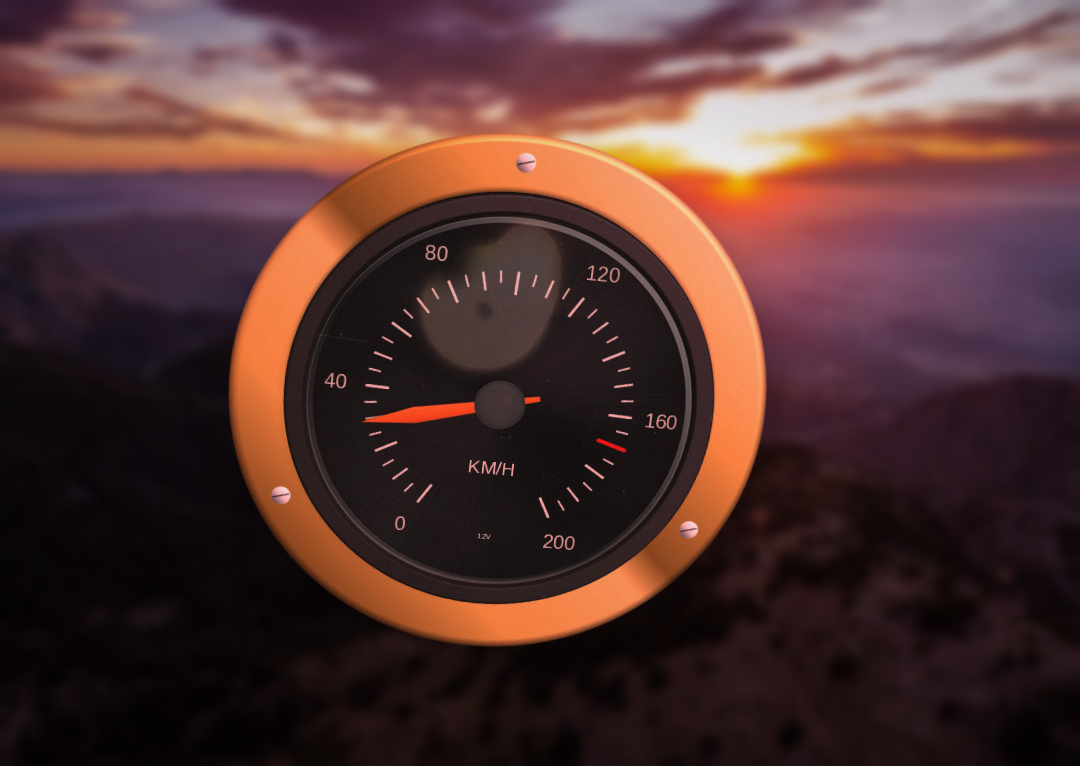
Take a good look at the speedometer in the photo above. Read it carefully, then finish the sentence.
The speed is 30 km/h
